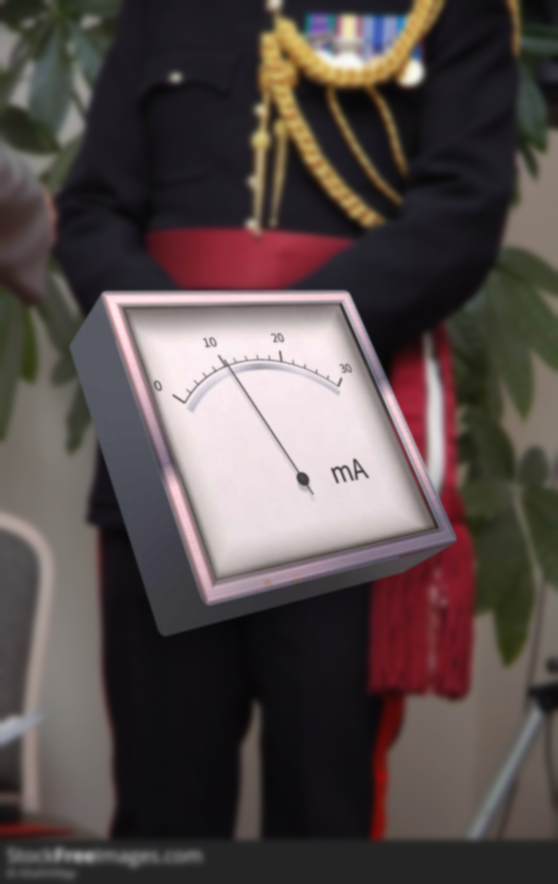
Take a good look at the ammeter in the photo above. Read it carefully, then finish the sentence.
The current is 10 mA
